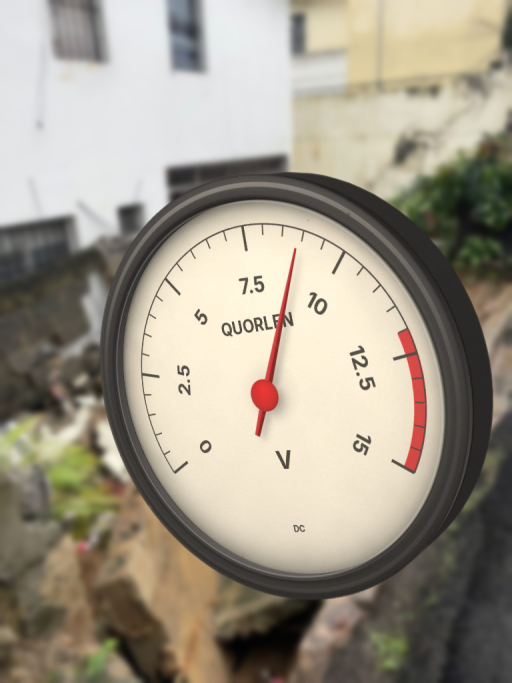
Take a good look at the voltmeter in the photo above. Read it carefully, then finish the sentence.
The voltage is 9 V
